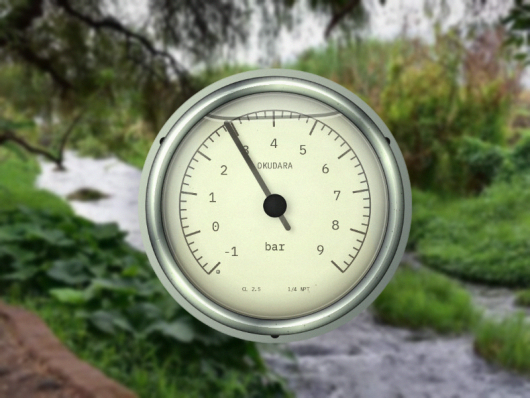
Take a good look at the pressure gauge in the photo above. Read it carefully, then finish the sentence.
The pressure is 2.9 bar
